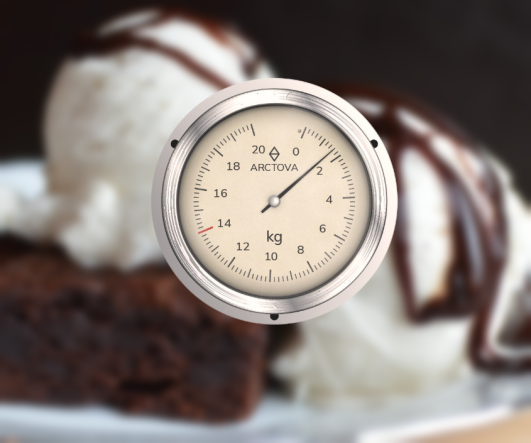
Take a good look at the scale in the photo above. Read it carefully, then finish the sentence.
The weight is 1.6 kg
